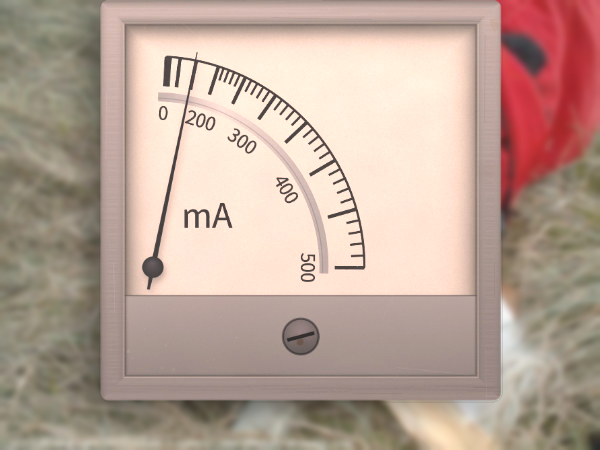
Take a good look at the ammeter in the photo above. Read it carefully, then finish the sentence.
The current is 150 mA
